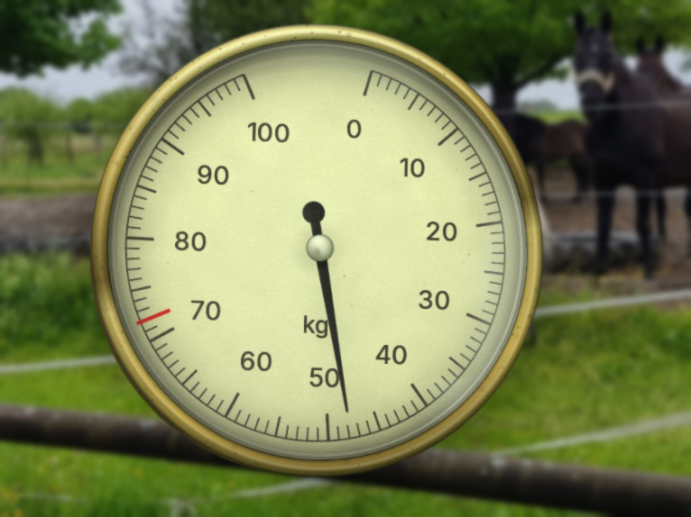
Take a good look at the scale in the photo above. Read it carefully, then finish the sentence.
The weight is 48 kg
